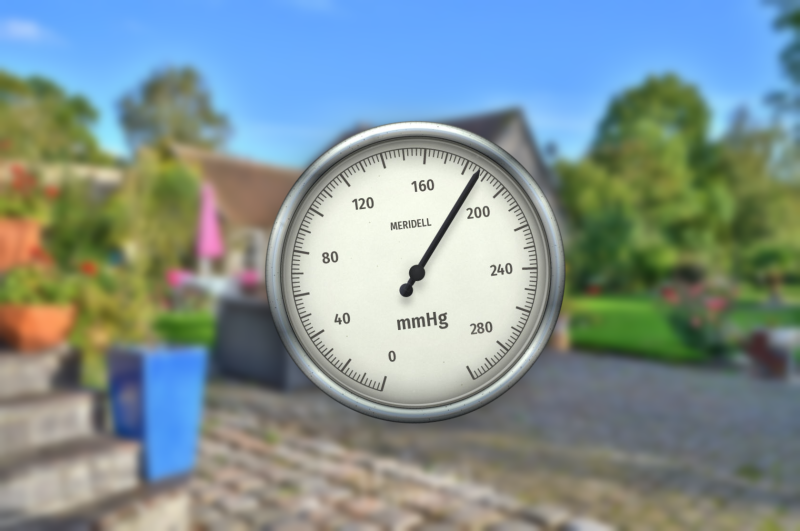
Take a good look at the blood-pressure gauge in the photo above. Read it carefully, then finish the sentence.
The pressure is 186 mmHg
